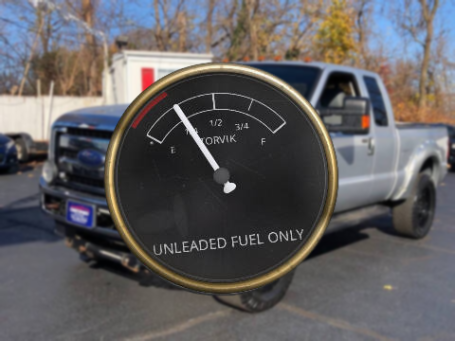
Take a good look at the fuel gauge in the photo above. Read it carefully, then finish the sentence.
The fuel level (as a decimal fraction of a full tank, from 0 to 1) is 0.25
